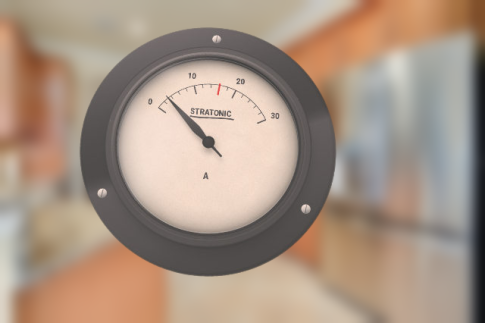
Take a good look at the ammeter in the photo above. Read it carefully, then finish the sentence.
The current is 3 A
